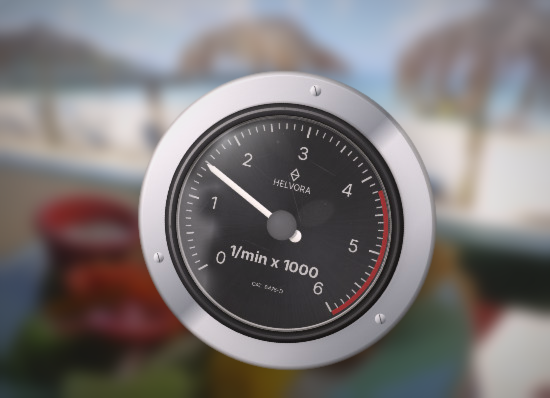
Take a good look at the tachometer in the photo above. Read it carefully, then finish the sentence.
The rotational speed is 1500 rpm
